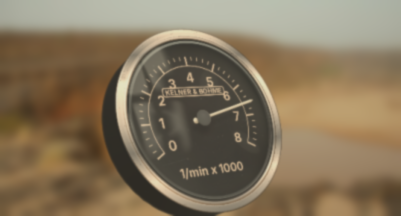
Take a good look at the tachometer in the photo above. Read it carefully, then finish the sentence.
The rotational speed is 6600 rpm
